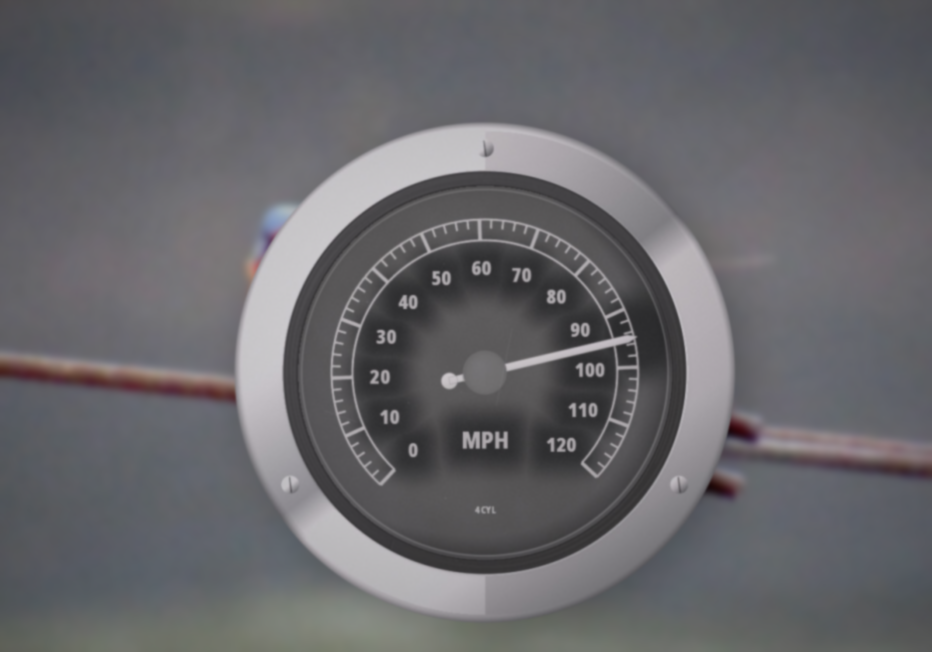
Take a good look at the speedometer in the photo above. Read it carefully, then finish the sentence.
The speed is 95 mph
